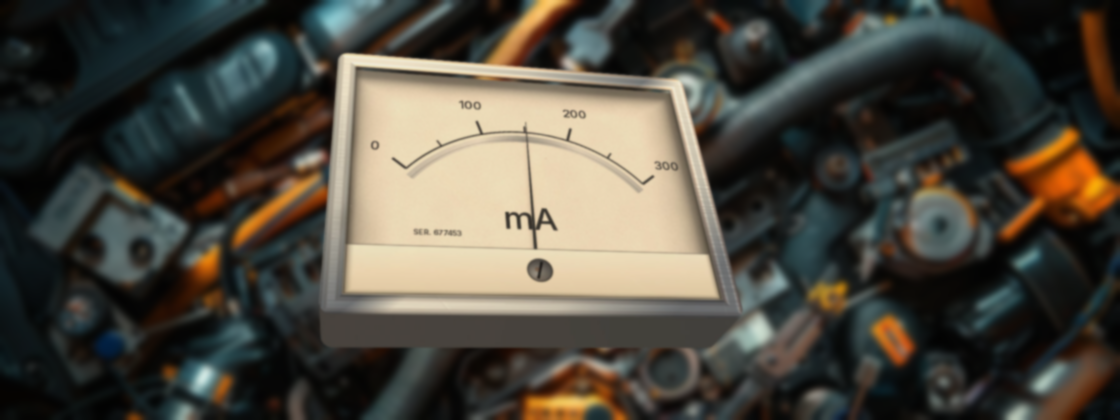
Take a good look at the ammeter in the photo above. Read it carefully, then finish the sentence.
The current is 150 mA
